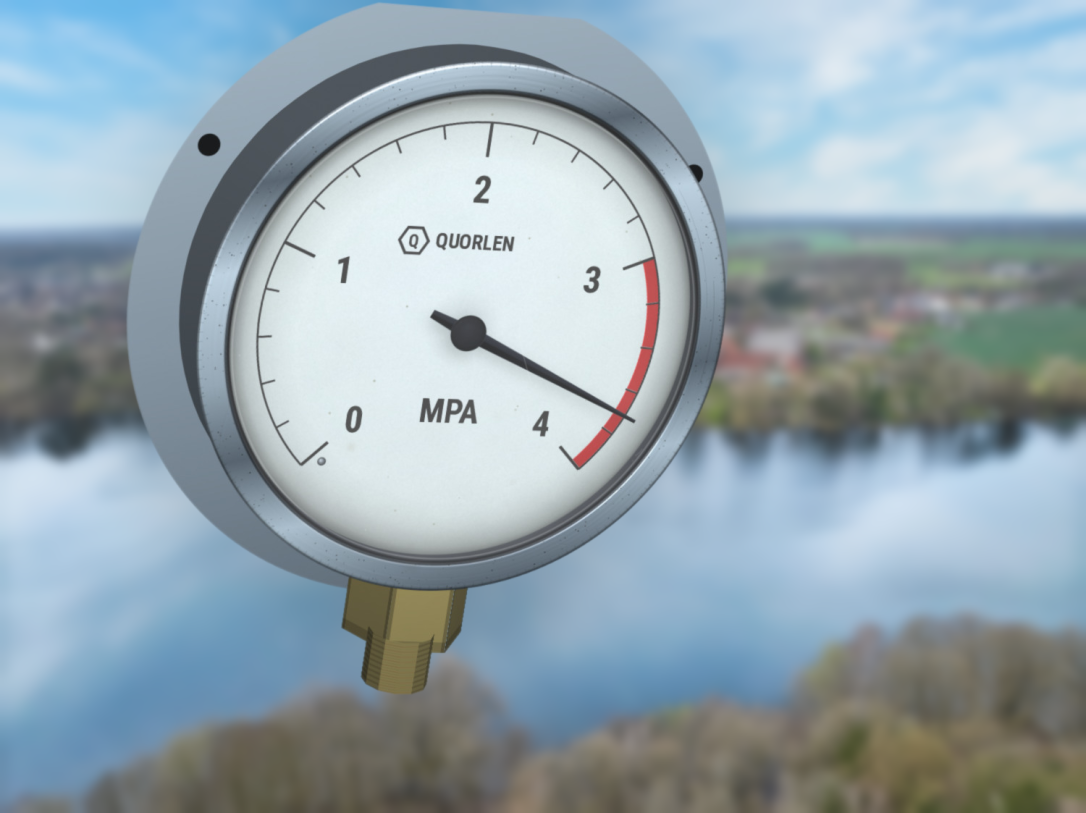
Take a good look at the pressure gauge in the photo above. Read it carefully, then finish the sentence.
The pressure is 3.7 MPa
